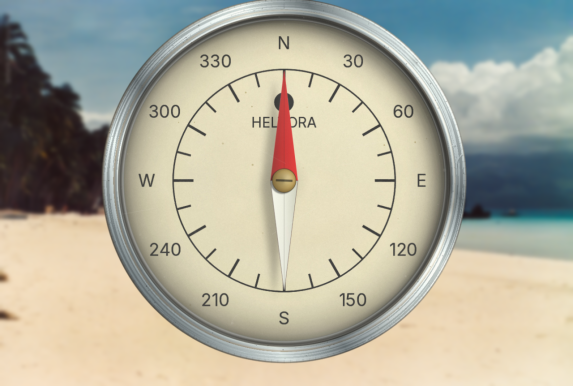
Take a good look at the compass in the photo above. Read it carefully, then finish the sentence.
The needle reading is 0 °
